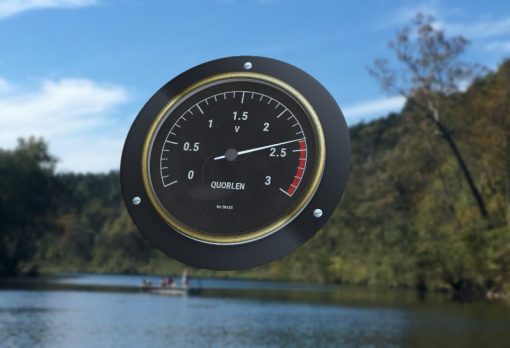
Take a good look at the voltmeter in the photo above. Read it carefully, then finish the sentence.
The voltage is 2.4 V
